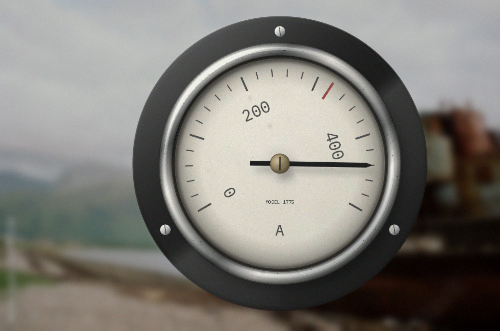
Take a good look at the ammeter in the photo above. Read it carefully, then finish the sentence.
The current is 440 A
